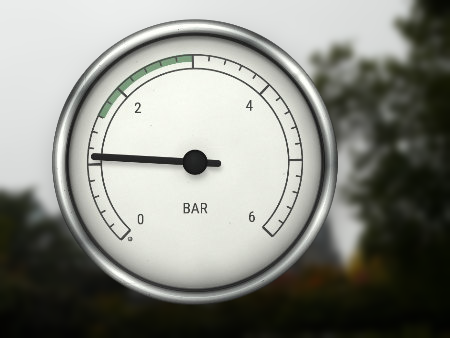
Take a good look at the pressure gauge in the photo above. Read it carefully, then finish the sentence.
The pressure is 1.1 bar
